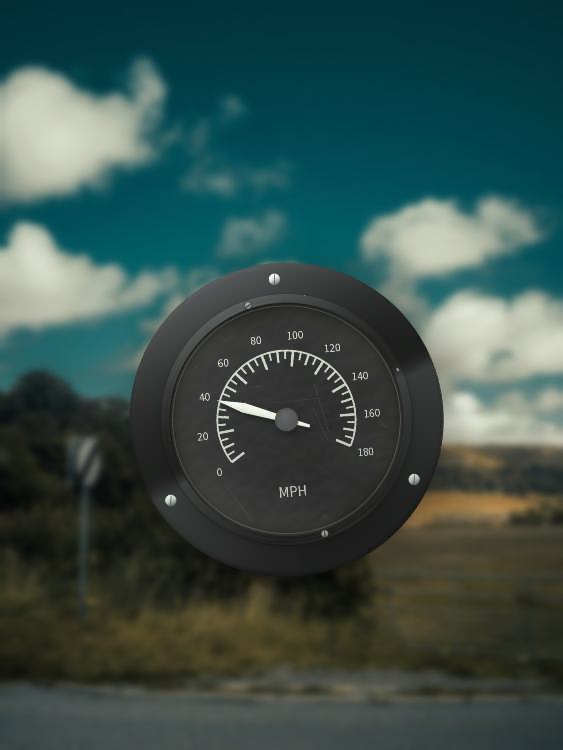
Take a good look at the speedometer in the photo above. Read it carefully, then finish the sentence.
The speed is 40 mph
